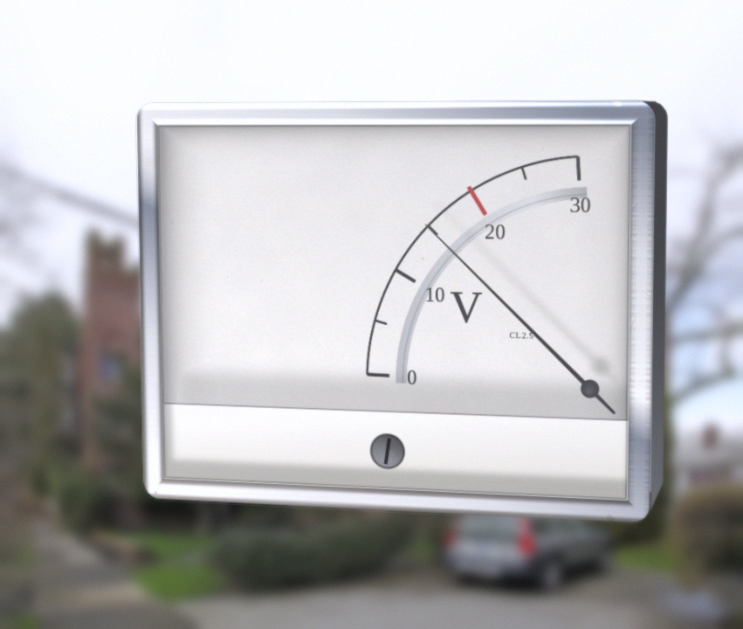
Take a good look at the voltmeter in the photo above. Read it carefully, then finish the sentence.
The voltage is 15 V
